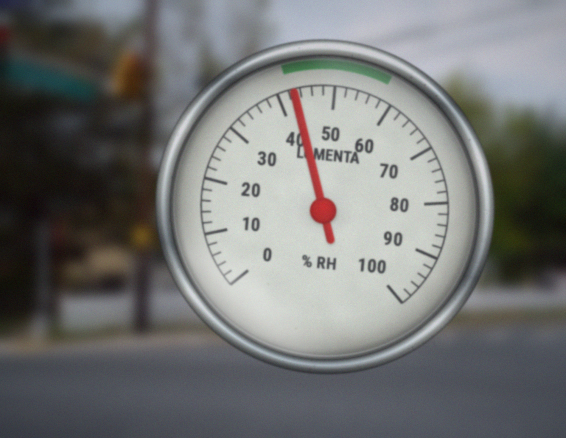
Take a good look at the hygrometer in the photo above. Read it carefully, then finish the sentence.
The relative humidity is 43 %
